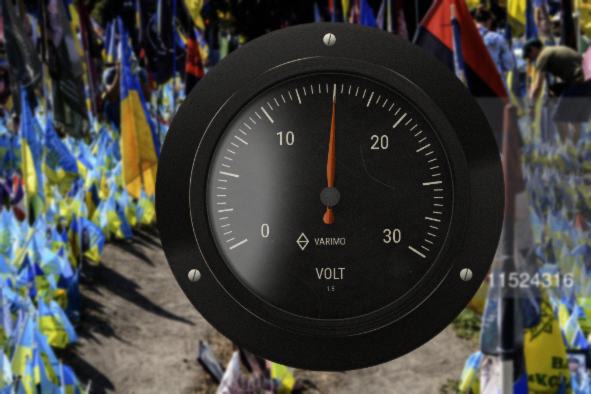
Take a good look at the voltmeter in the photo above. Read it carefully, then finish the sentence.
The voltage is 15 V
